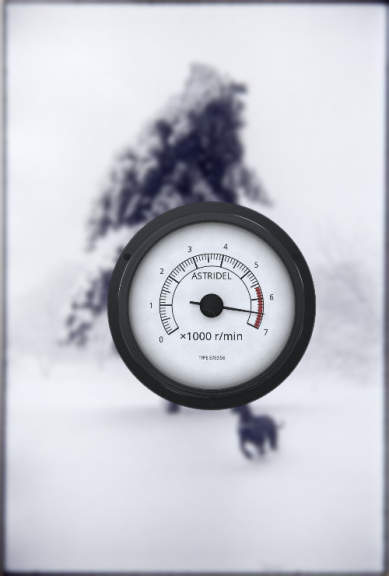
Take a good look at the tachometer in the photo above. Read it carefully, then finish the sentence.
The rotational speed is 6500 rpm
